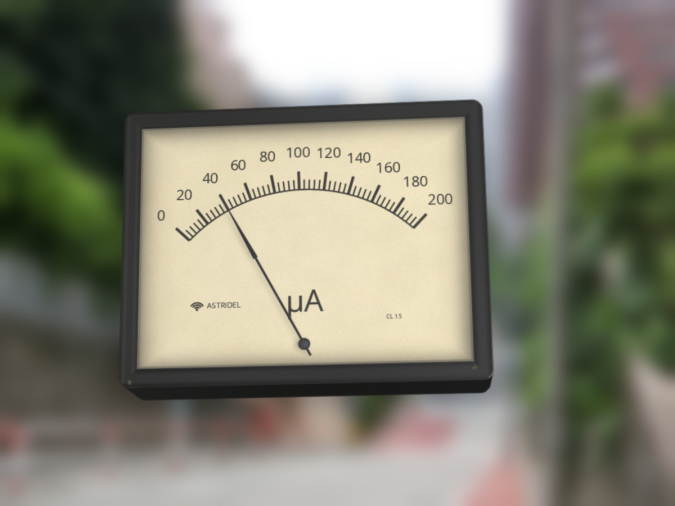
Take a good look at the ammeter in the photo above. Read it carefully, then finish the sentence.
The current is 40 µA
